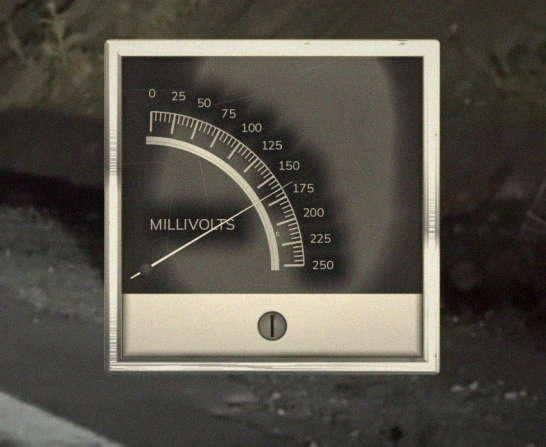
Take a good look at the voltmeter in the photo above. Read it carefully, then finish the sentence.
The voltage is 165 mV
